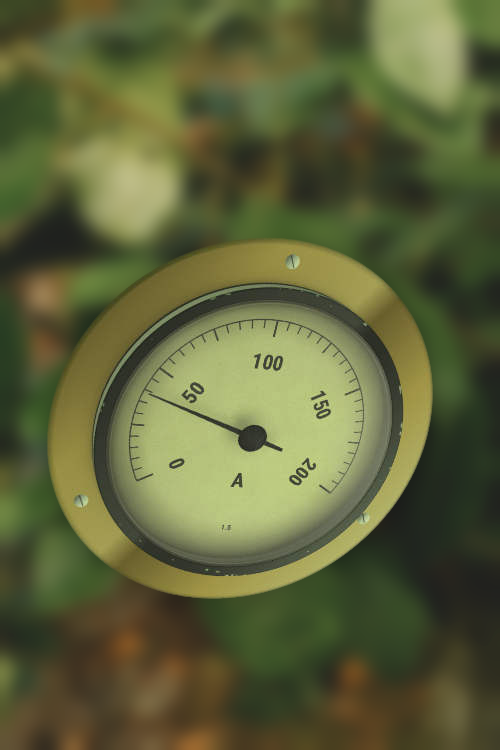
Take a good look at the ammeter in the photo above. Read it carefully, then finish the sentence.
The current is 40 A
